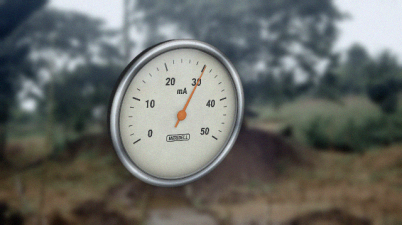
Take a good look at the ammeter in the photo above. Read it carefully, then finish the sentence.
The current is 30 mA
